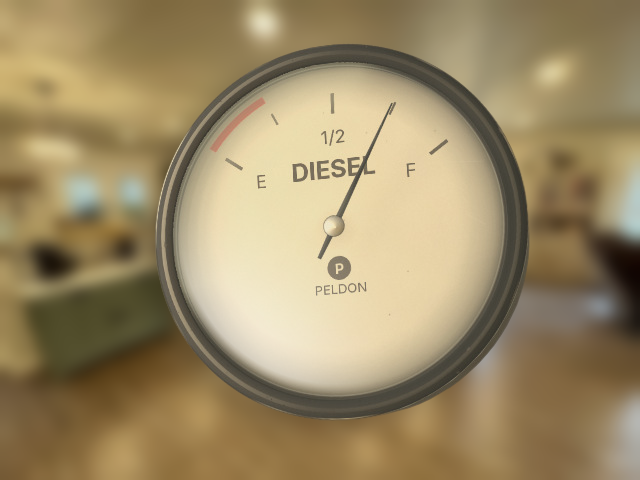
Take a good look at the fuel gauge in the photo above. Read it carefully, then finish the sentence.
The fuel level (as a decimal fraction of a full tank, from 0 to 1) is 0.75
